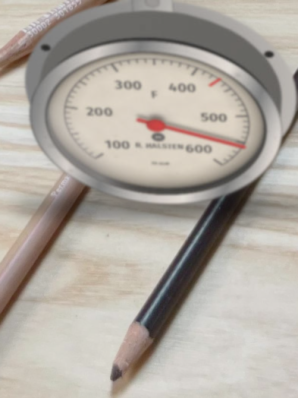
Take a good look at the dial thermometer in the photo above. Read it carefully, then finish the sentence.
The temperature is 550 °F
